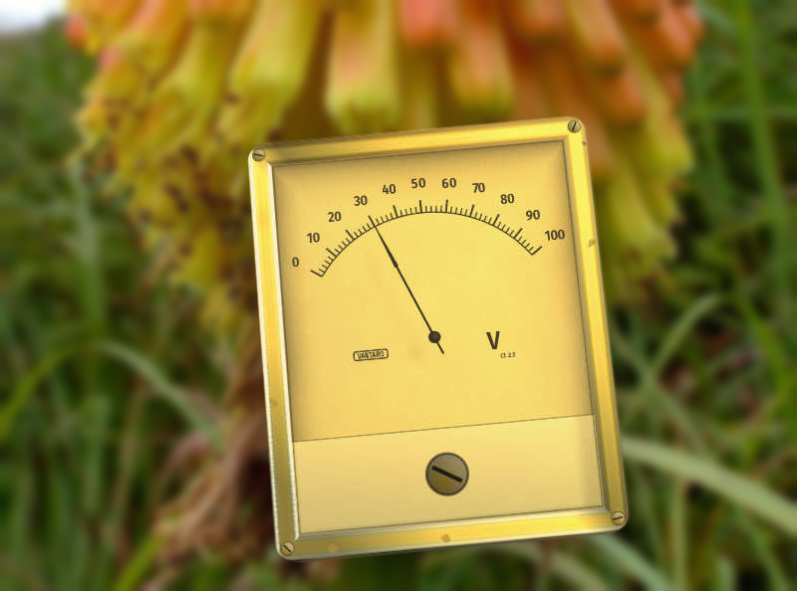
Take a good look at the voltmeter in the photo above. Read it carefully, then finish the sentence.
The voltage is 30 V
